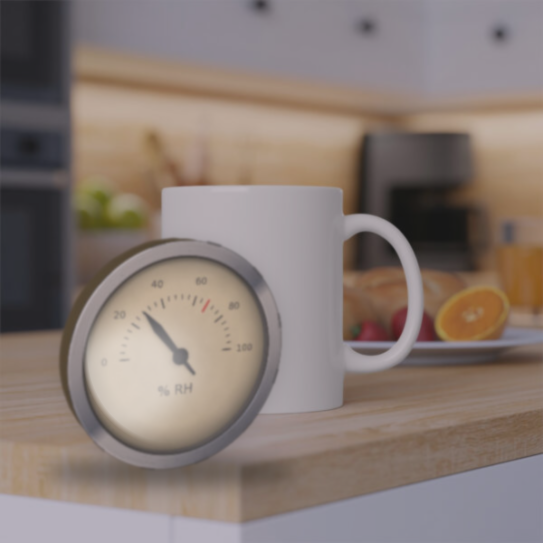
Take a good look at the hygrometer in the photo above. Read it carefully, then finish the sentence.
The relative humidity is 28 %
